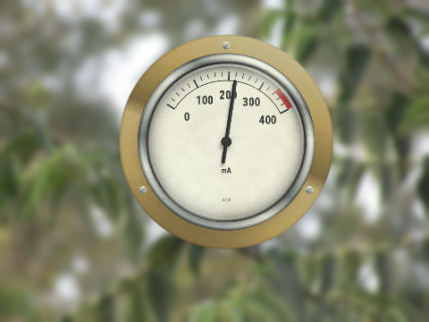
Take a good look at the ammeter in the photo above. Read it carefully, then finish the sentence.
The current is 220 mA
